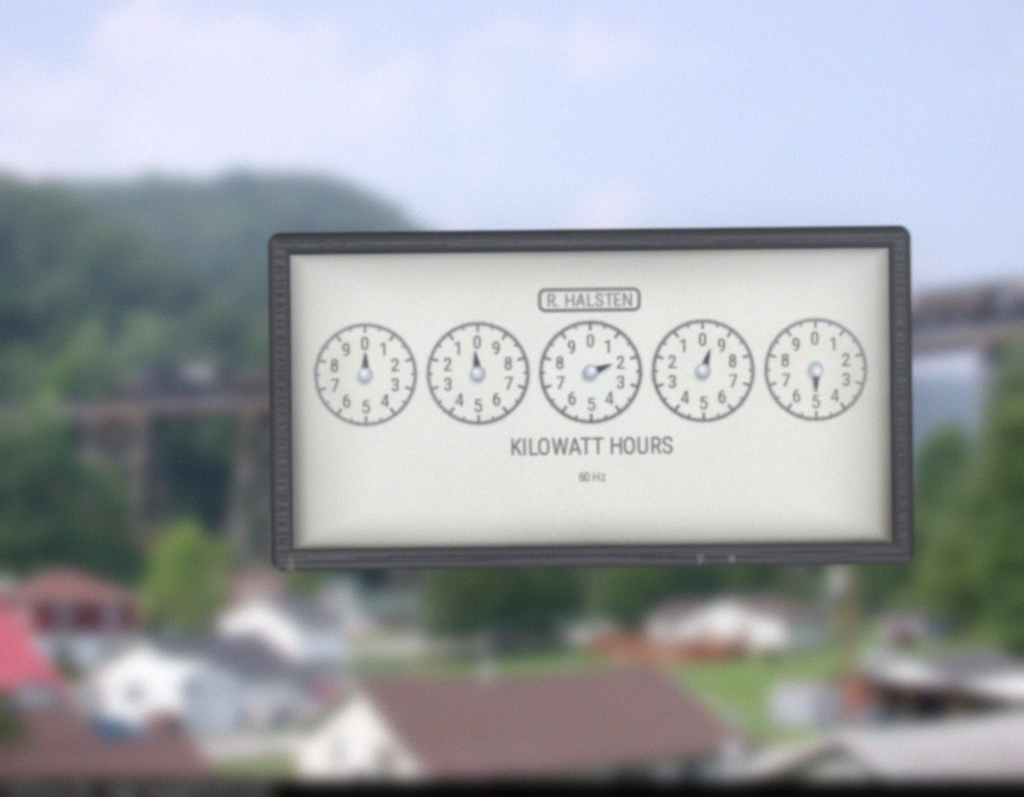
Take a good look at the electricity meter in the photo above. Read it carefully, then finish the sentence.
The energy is 195 kWh
